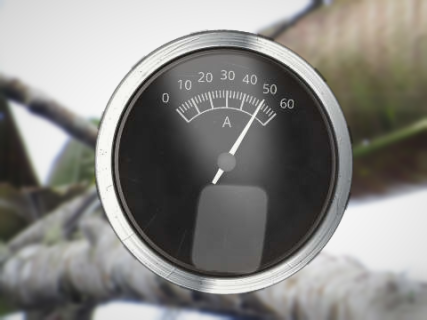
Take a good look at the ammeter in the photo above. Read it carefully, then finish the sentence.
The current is 50 A
